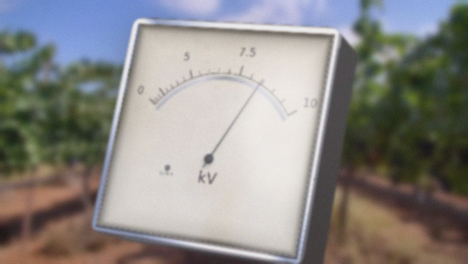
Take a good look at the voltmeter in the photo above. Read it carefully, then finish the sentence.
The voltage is 8.5 kV
